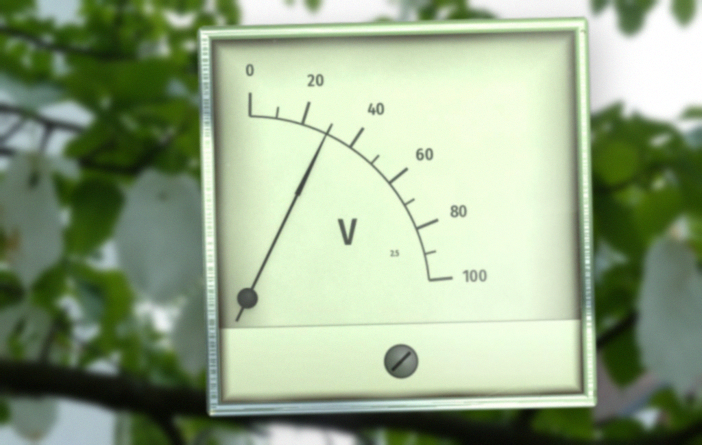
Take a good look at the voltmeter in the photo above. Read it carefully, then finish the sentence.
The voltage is 30 V
